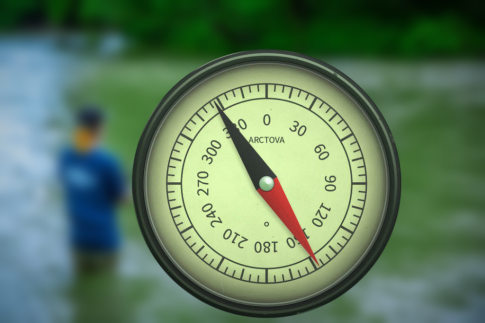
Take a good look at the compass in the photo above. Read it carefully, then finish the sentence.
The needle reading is 147.5 °
